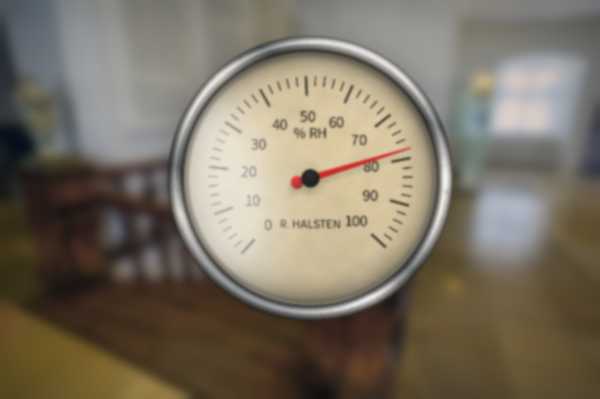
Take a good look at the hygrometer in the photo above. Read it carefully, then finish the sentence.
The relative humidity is 78 %
